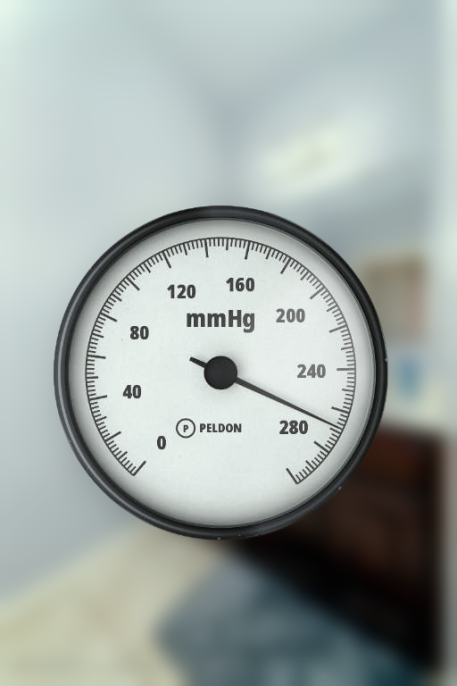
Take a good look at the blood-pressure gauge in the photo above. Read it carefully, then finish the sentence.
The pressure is 268 mmHg
